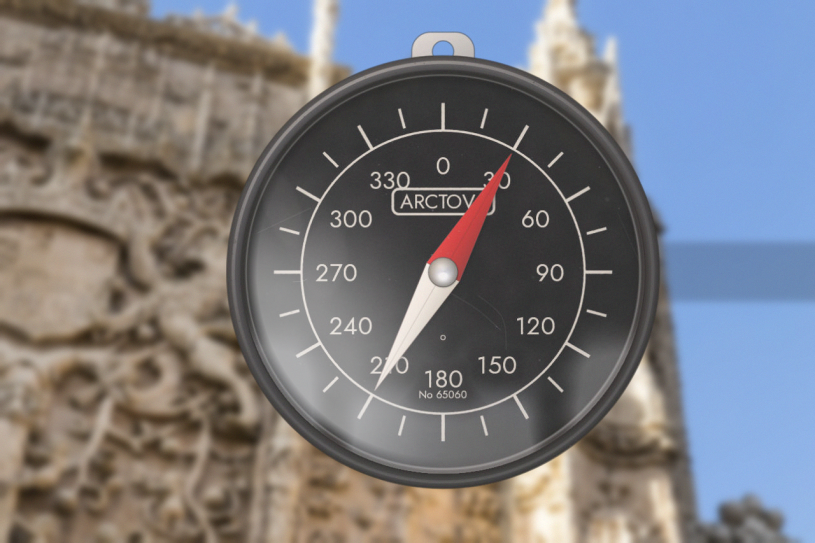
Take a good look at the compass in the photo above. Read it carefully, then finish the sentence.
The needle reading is 30 °
